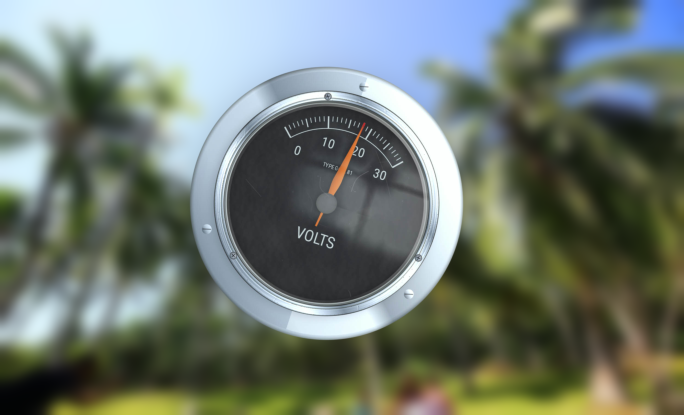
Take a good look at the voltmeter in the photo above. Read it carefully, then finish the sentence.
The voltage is 18 V
